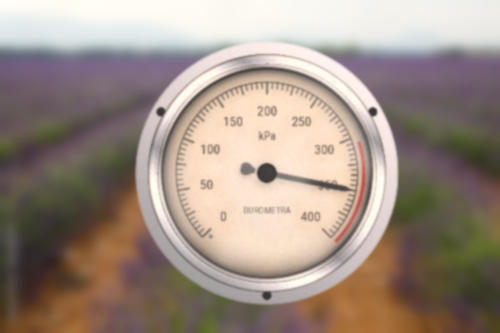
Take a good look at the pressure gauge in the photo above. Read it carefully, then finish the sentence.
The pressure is 350 kPa
